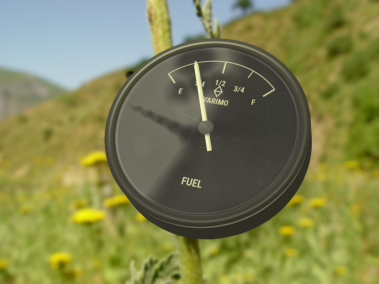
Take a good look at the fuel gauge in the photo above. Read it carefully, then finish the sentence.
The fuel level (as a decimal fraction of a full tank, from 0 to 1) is 0.25
